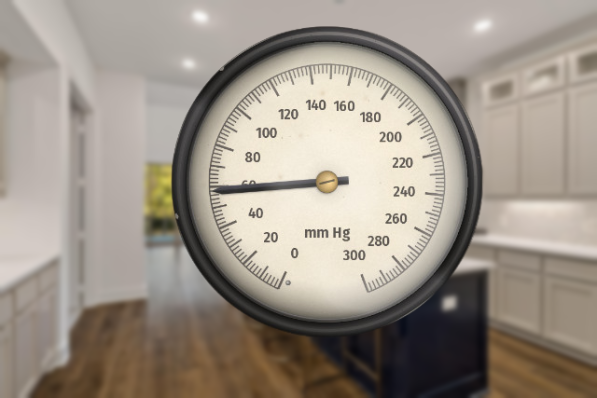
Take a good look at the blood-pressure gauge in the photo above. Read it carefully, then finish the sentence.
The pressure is 58 mmHg
